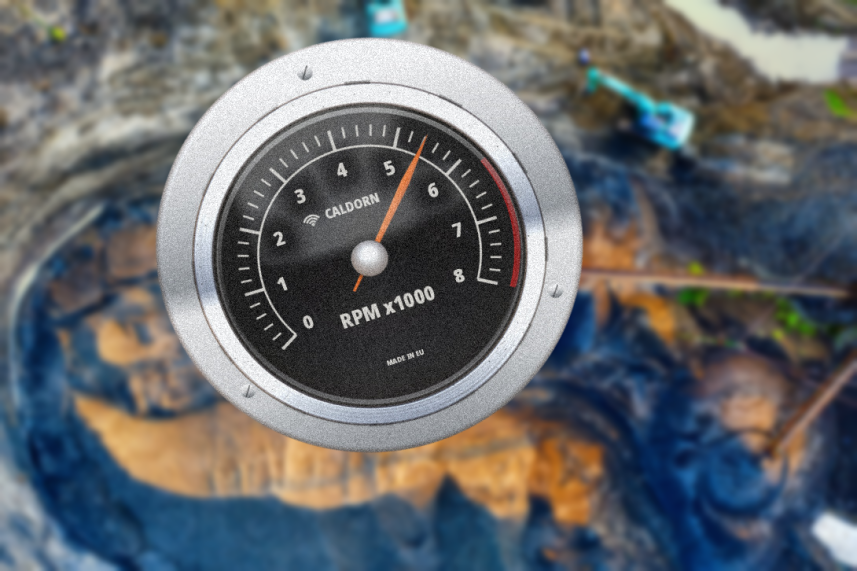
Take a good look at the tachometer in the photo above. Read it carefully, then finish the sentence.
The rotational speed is 5400 rpm
